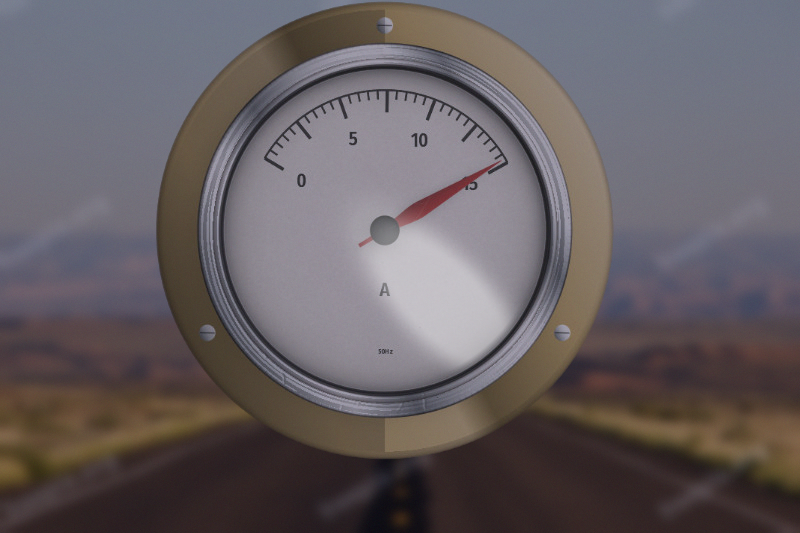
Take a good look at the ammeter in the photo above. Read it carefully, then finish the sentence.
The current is 14.75 A
